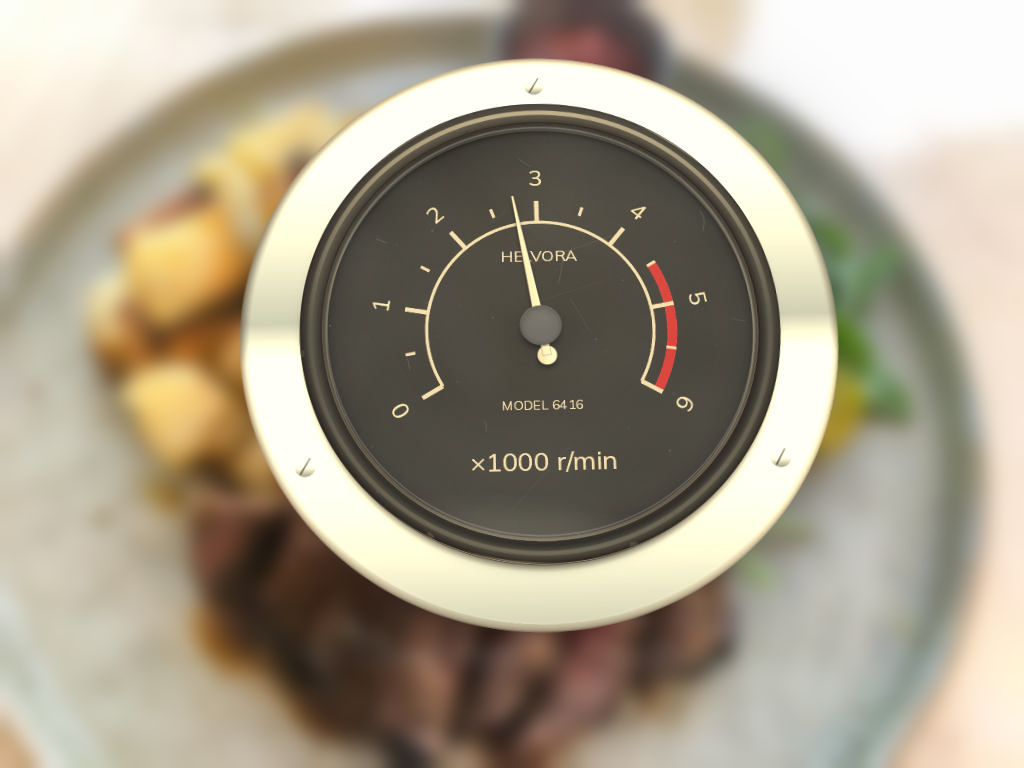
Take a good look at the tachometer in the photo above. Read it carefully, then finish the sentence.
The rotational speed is 2750 rpm
